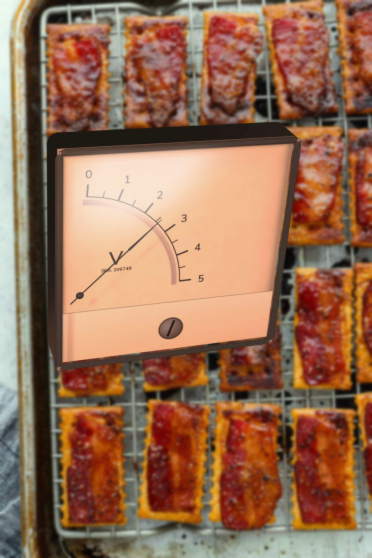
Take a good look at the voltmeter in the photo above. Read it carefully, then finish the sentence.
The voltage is 2.5 V
